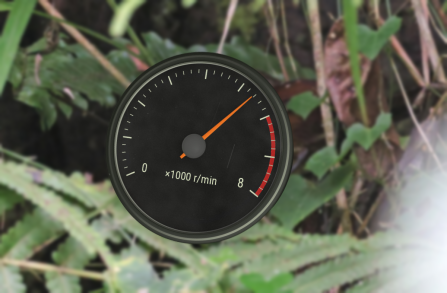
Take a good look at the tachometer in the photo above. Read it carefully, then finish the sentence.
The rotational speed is 5400 rpm
